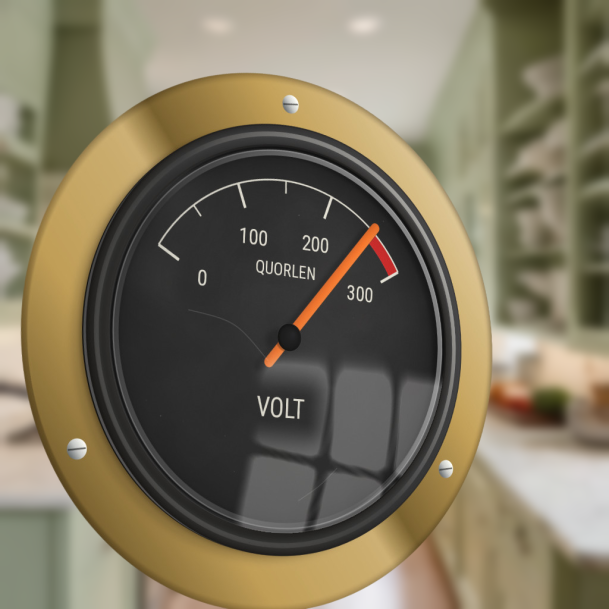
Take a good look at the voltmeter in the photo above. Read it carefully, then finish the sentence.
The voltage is 250 V
